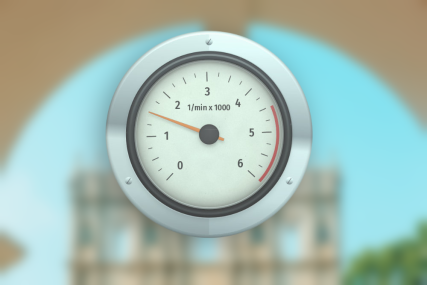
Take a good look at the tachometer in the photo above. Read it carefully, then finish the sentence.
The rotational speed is 1500 rpm
